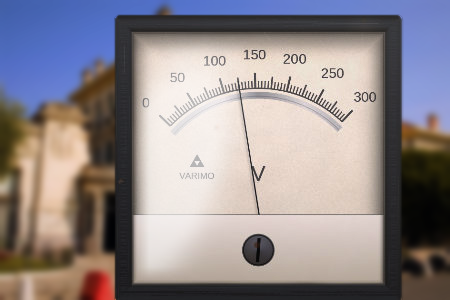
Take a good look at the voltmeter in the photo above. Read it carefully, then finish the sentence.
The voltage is 125 V
